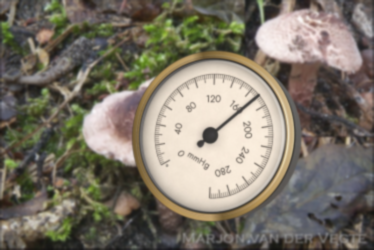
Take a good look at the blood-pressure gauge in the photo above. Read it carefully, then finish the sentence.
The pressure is 170 mmHg
